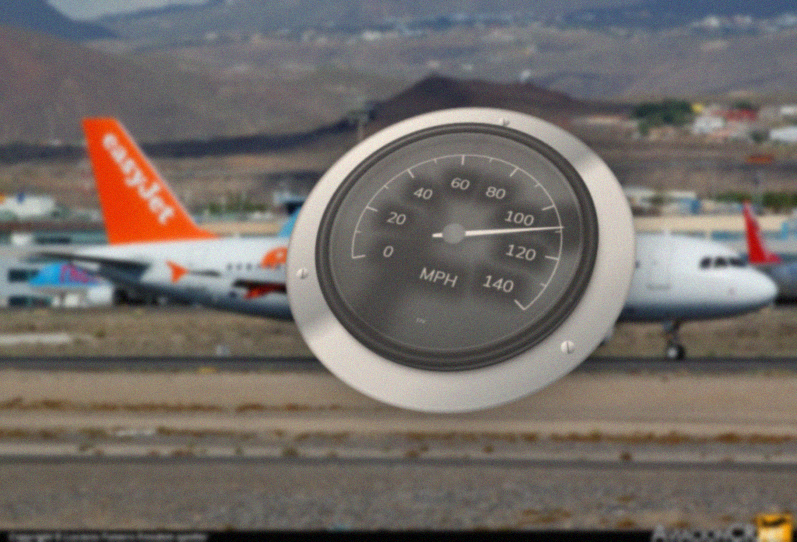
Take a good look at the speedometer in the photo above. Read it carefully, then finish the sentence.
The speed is 110 mph
